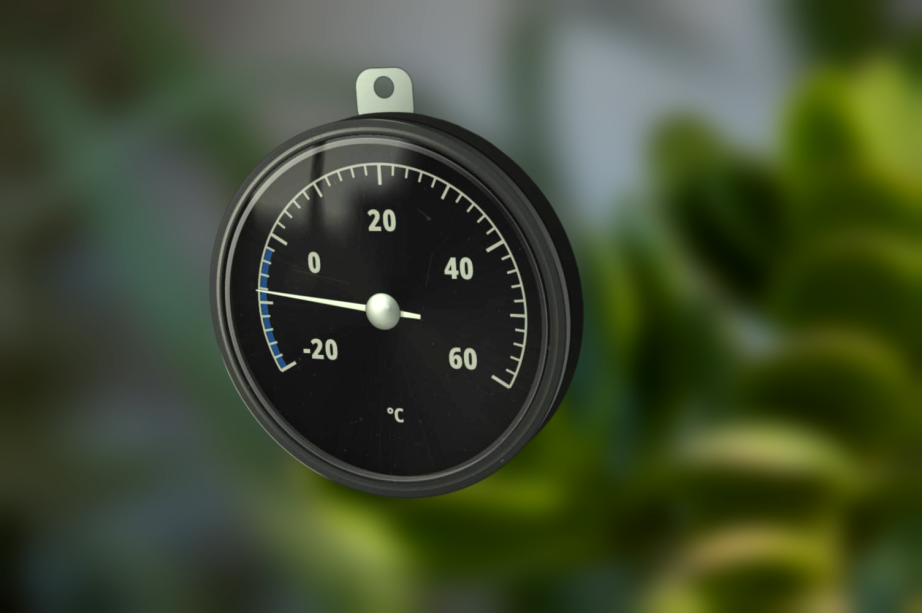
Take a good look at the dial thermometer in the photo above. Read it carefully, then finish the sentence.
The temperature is -8 °C
